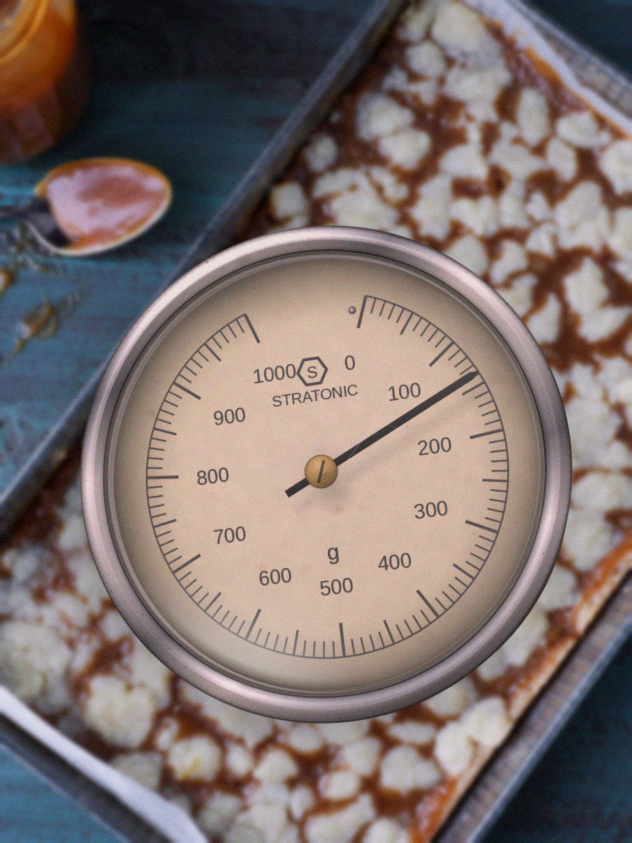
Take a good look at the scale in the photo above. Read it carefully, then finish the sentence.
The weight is 140 g
